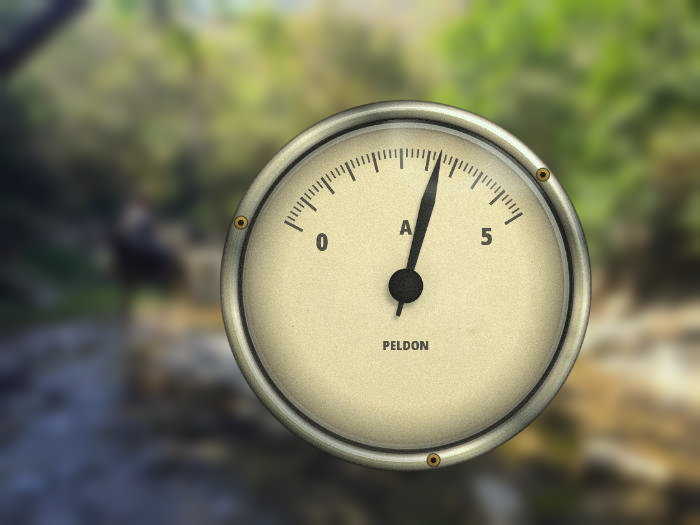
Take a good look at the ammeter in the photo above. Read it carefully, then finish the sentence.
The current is 3.2 A
